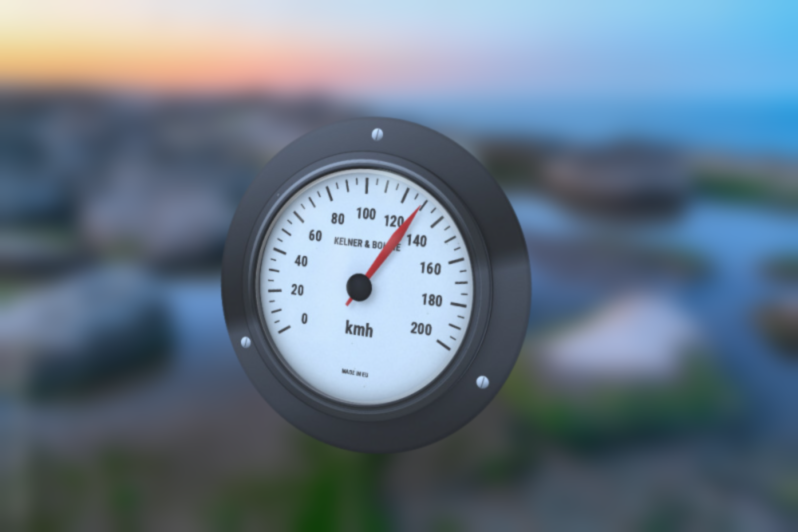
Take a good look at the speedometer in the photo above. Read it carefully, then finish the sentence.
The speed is 130 km/h
